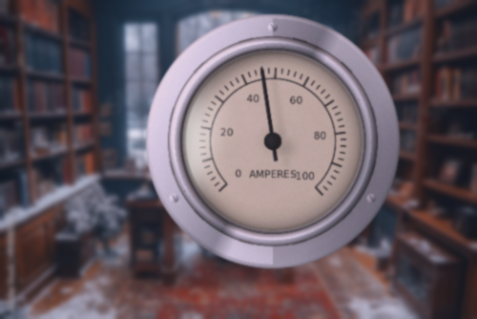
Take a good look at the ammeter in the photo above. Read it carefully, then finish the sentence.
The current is 46 A
